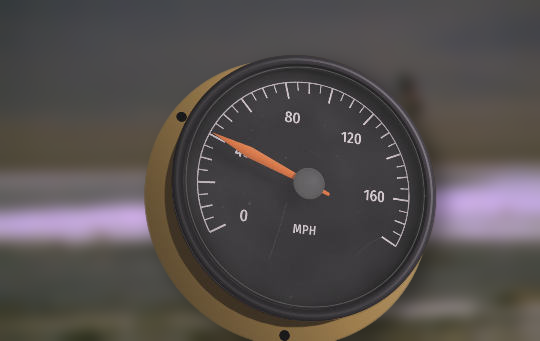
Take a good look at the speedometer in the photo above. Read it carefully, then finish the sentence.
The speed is 40 mph
